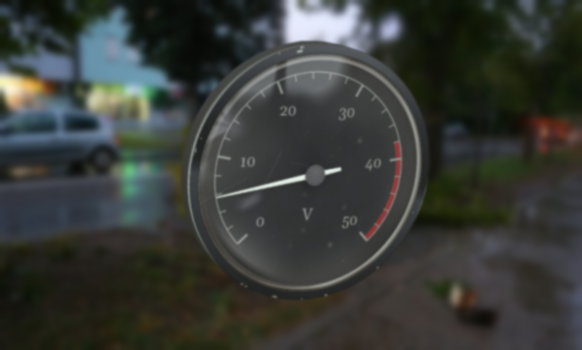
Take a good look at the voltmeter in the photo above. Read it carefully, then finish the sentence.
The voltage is 6 V
